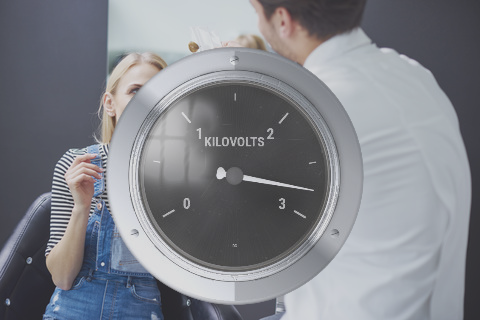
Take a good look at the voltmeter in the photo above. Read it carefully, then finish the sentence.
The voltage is 2.75 kV
